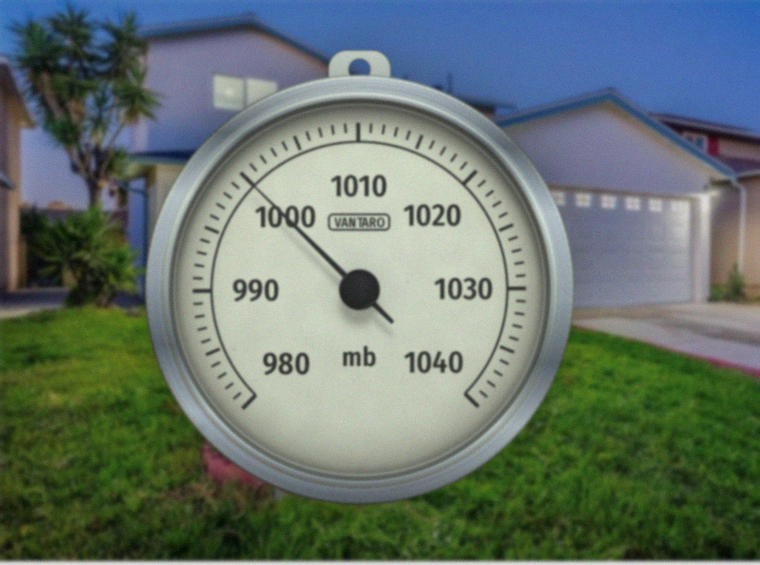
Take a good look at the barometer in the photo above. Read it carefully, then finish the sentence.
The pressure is 1000 mbar
